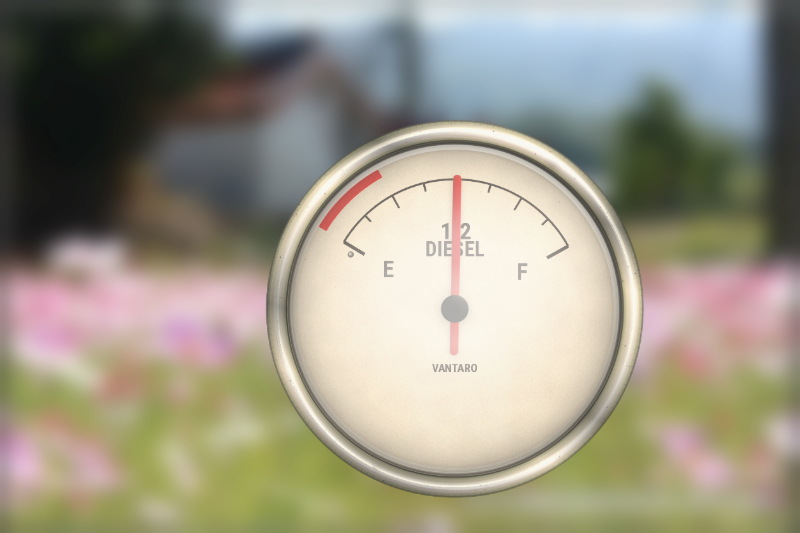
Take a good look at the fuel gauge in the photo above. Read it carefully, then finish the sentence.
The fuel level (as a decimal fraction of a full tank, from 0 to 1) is 0.5
